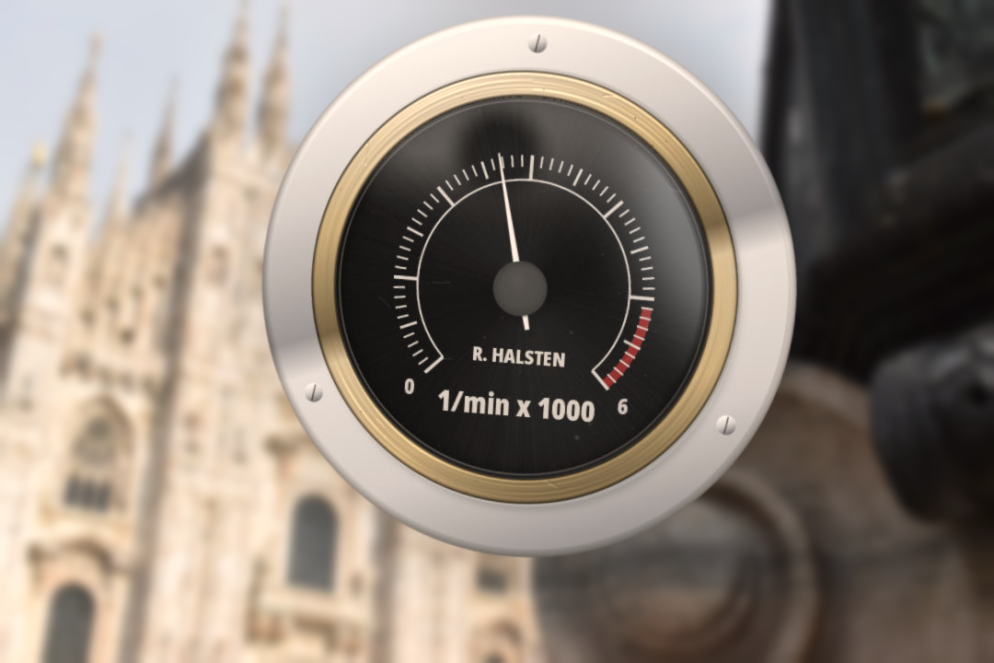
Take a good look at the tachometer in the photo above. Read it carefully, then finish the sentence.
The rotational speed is 2700 rpm
